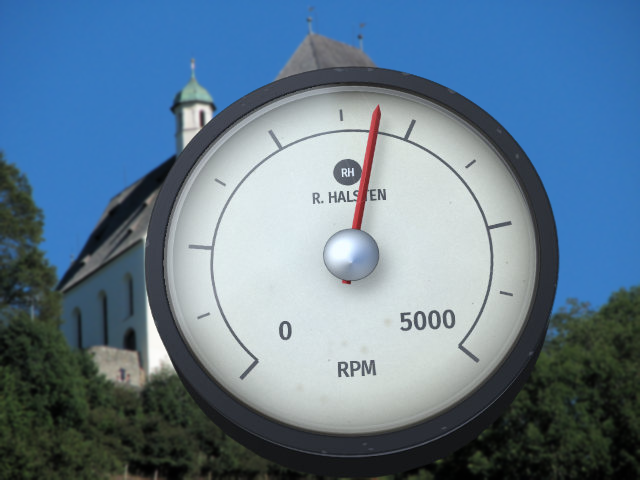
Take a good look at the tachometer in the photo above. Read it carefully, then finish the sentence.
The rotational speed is 2750 rpm
